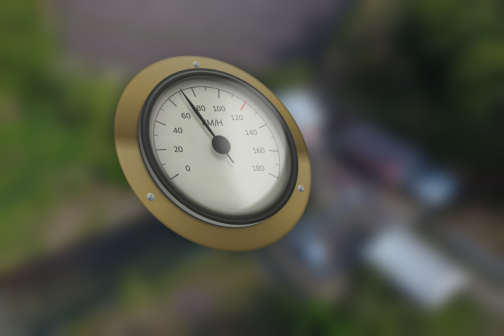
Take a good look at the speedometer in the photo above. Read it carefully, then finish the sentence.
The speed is 70 km/h
